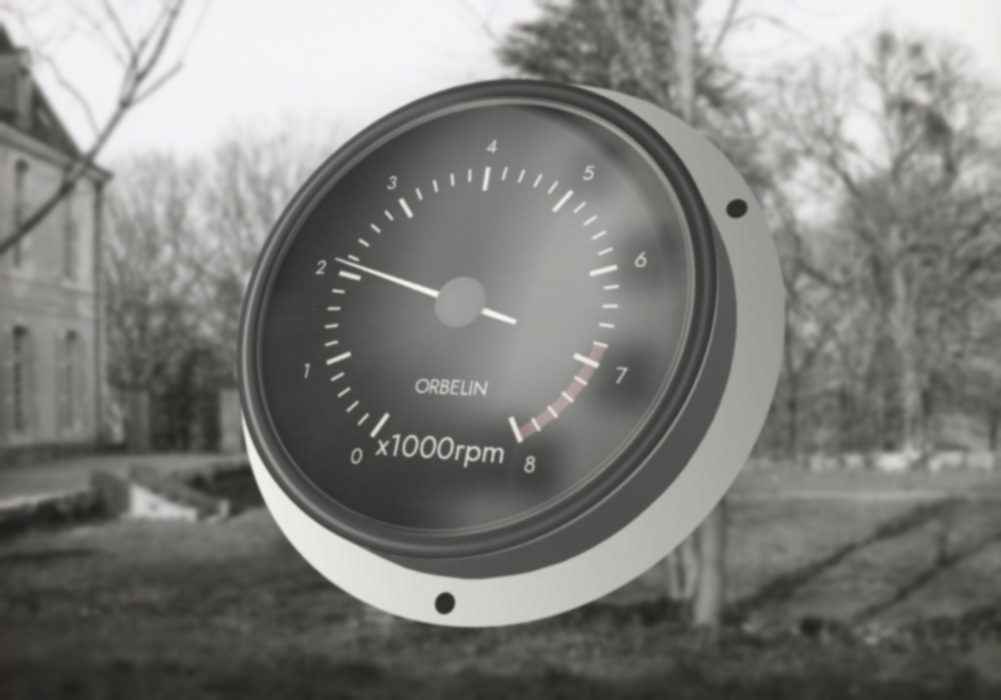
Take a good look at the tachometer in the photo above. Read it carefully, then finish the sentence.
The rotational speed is 2100 rpm
